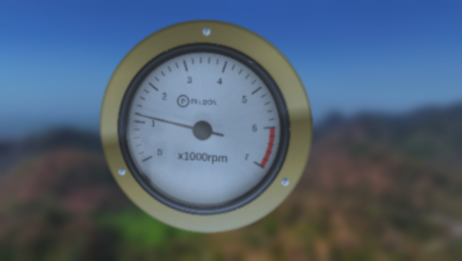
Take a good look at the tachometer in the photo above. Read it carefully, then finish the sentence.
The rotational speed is 1200 rpm
